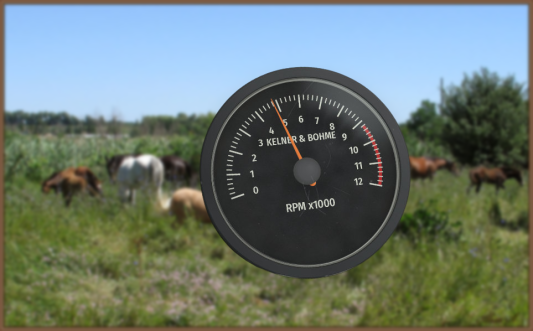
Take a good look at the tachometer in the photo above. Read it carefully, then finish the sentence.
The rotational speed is 4800 rpm
